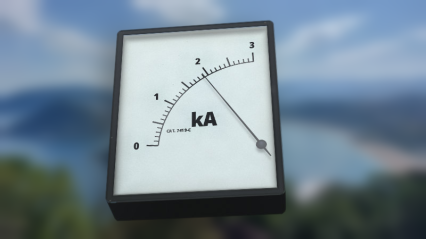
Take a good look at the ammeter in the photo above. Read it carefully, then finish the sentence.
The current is 1.9 kA
